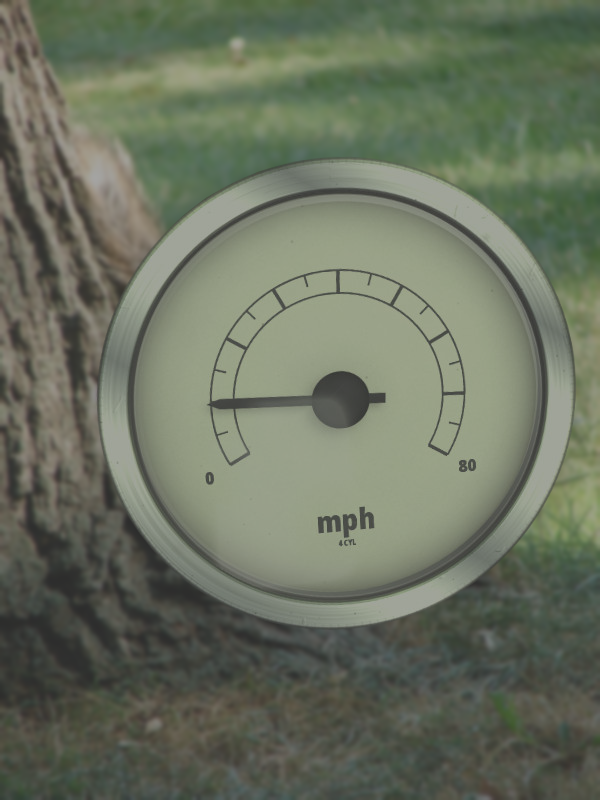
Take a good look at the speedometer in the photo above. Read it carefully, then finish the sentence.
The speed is 10 mph
